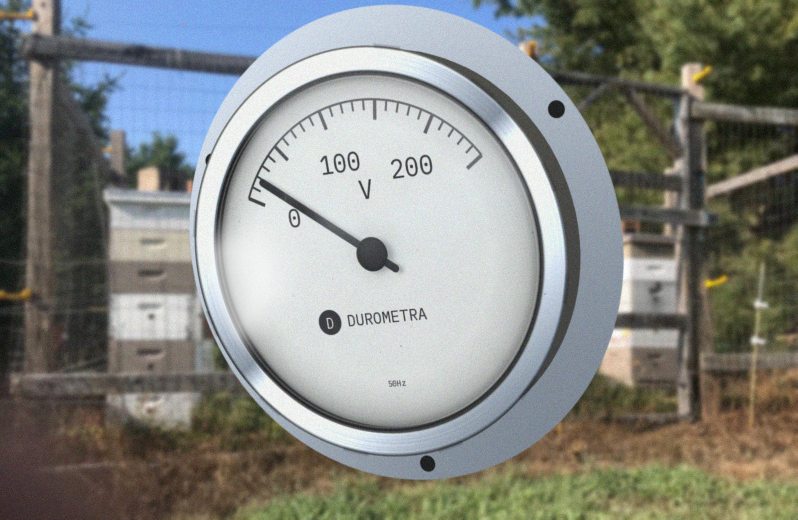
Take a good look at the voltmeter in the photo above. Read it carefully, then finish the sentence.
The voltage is 20 V
